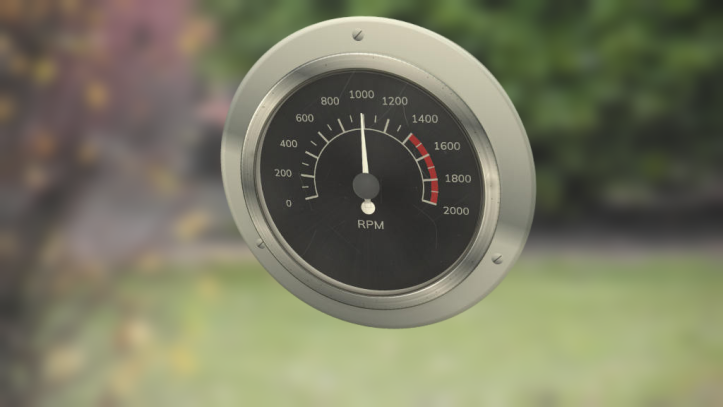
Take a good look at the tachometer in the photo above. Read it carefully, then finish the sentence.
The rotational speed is 1000 rpm
